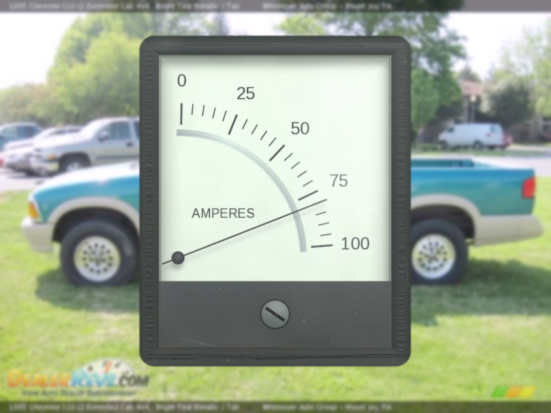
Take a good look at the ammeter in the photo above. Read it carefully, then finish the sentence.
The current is 80 A
